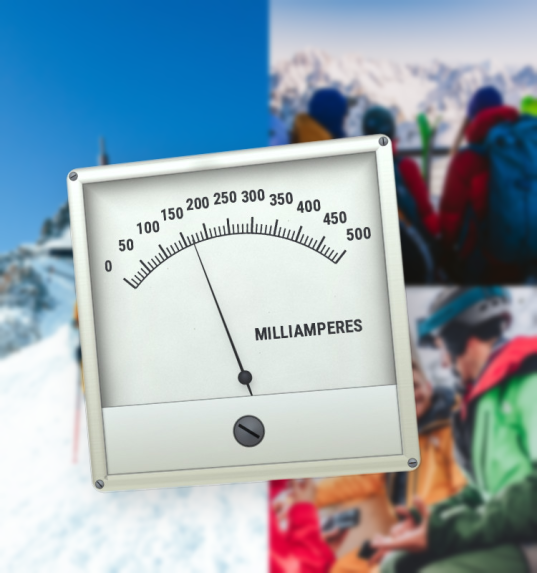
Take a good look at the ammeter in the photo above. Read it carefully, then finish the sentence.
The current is 170 mA
